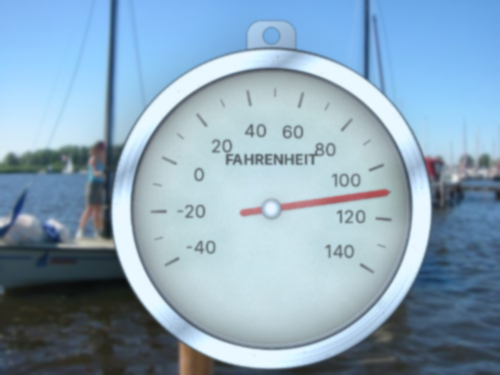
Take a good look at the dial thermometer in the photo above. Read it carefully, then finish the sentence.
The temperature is 110 °F
